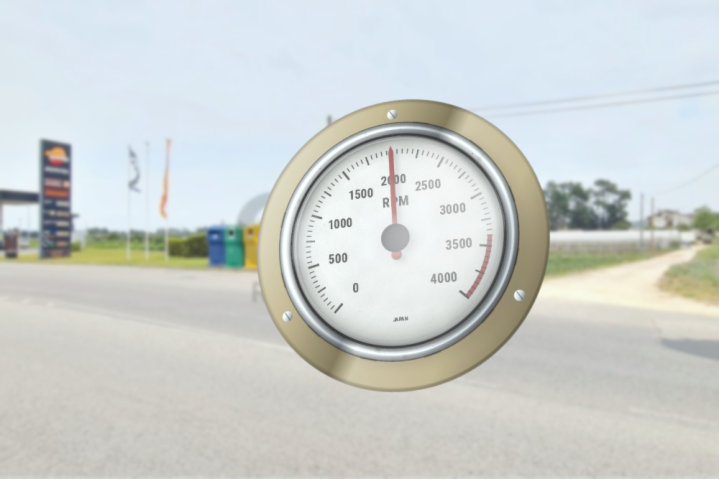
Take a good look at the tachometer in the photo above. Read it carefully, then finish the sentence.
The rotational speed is 2000 rpm
